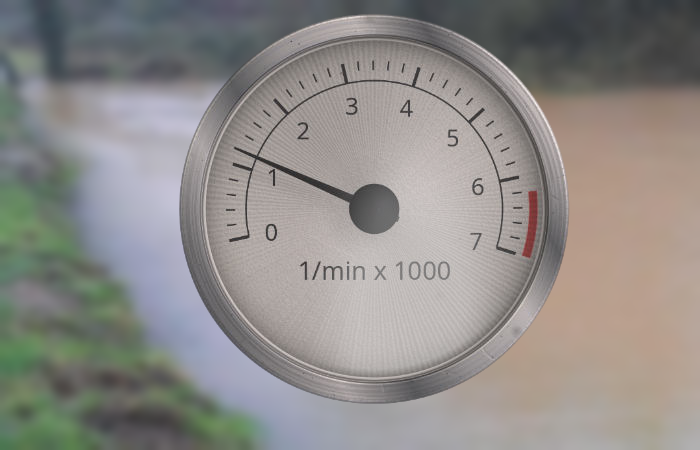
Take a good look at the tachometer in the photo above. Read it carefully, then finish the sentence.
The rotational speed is 1200 rpm
